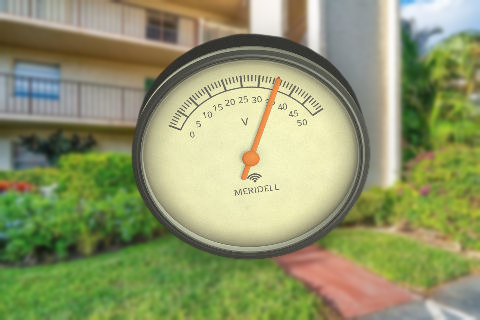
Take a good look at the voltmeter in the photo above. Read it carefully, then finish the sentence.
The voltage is 35 V
